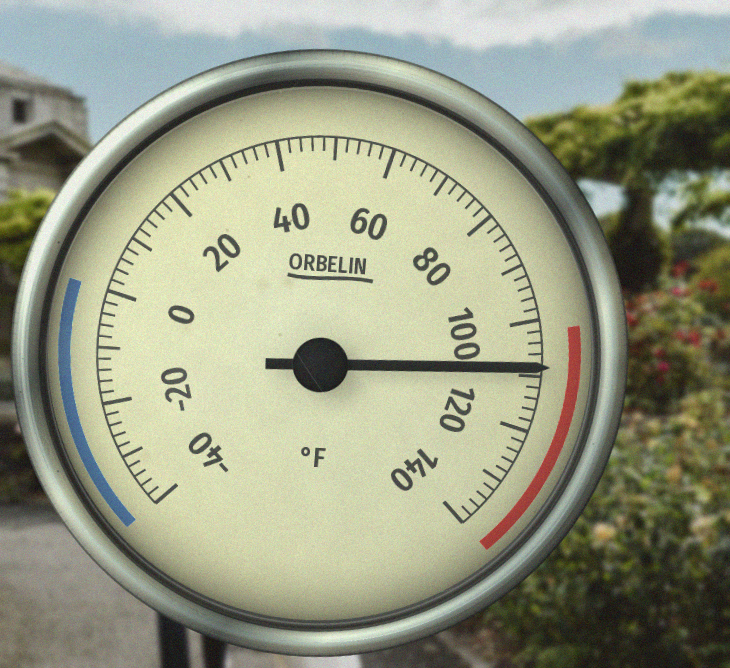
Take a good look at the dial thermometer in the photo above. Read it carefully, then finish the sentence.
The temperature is 108 °F
